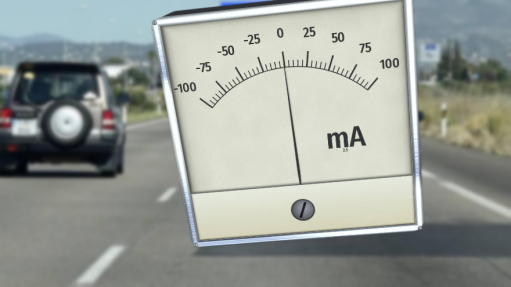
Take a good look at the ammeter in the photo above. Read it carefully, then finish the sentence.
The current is 0 mA
